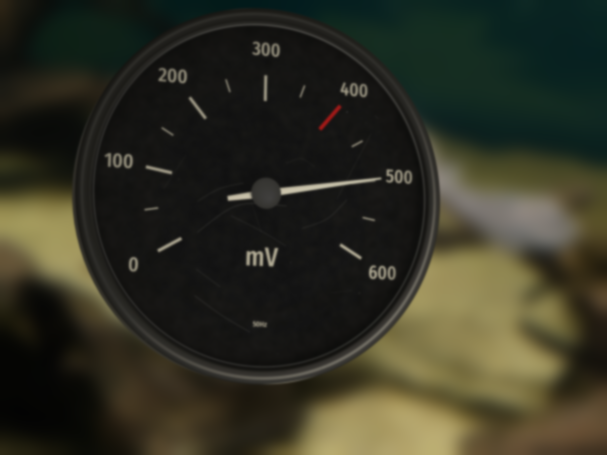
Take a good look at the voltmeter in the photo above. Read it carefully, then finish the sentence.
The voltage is 500 mV
